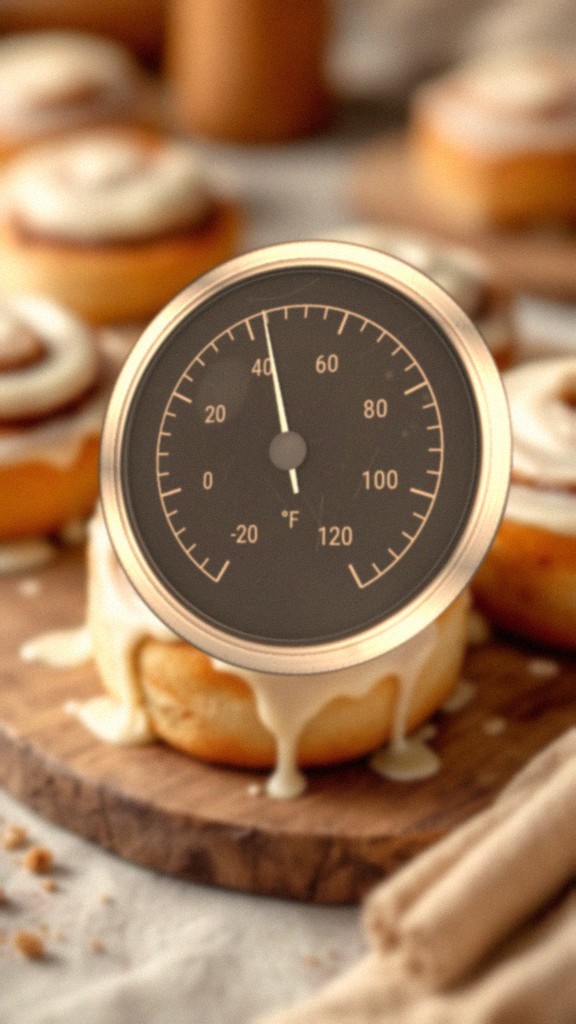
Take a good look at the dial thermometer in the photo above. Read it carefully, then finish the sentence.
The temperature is 44 °F
